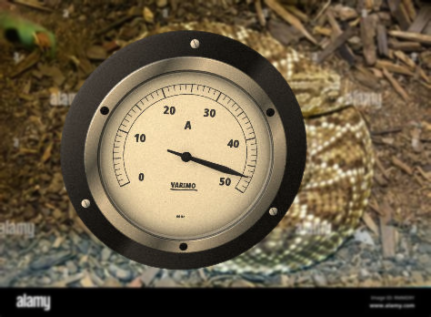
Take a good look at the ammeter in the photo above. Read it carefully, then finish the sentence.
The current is 47 A
